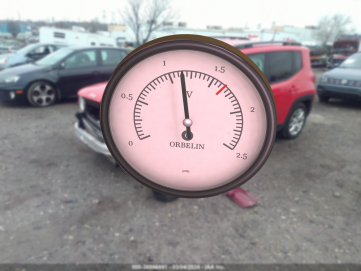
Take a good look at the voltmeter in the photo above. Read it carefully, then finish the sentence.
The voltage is 1.15 V
